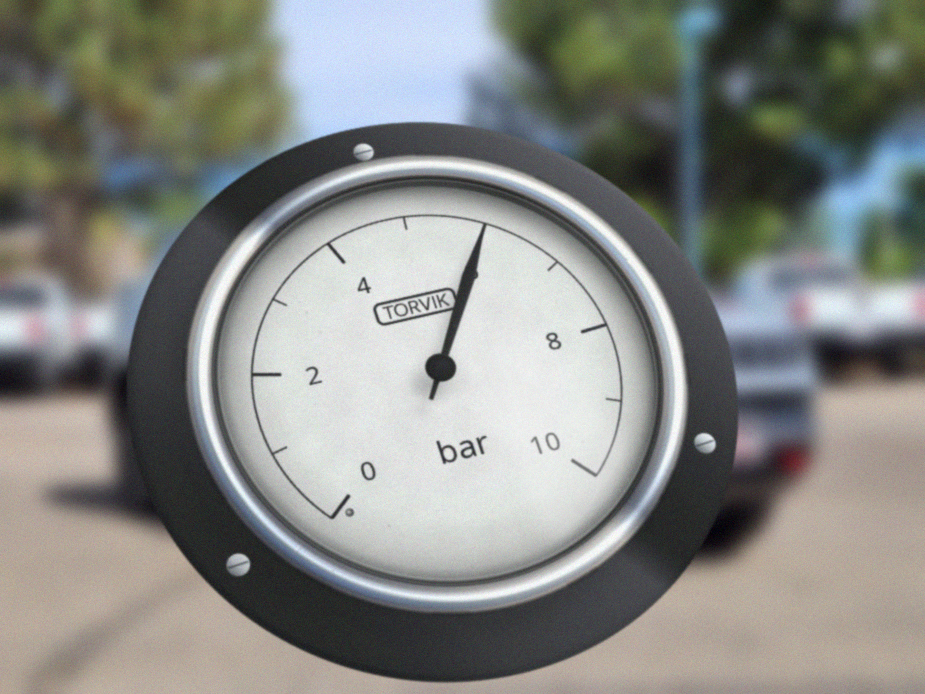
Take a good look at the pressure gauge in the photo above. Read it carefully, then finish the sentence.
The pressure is 6 bar
